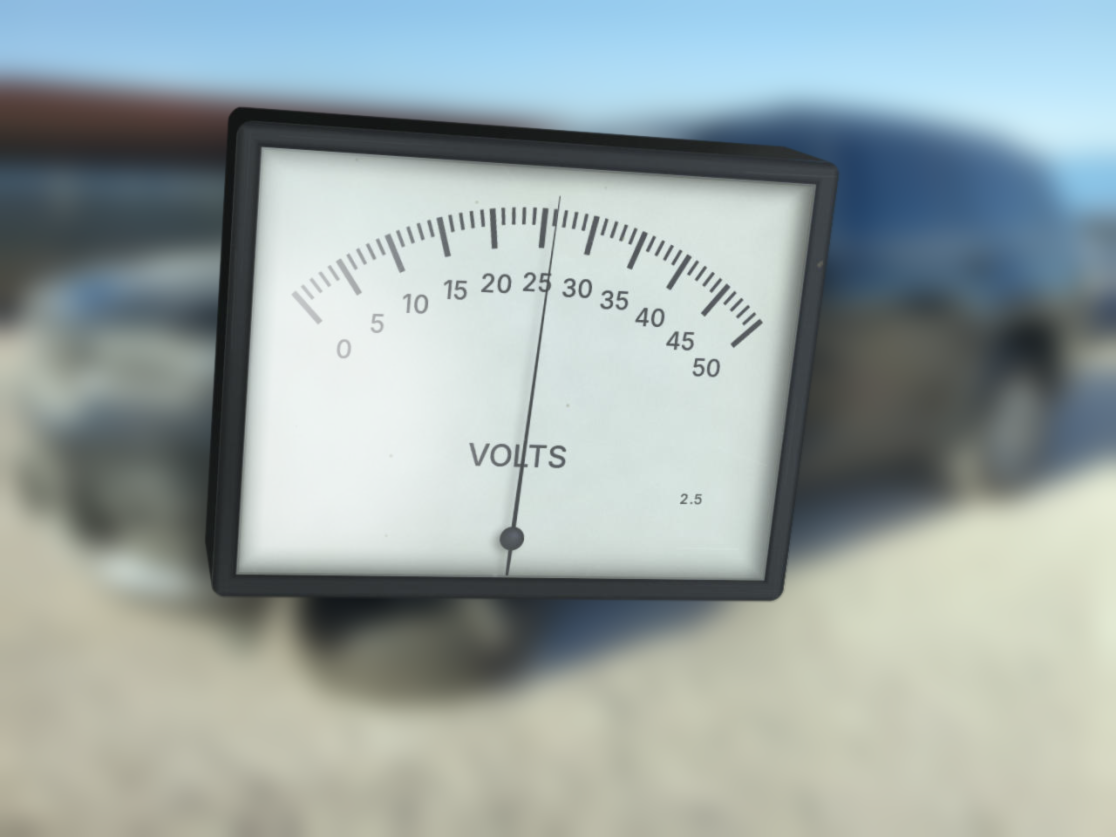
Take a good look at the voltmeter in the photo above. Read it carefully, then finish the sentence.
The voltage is 26 V
